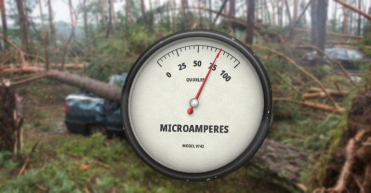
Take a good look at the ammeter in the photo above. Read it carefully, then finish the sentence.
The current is 75 µA
